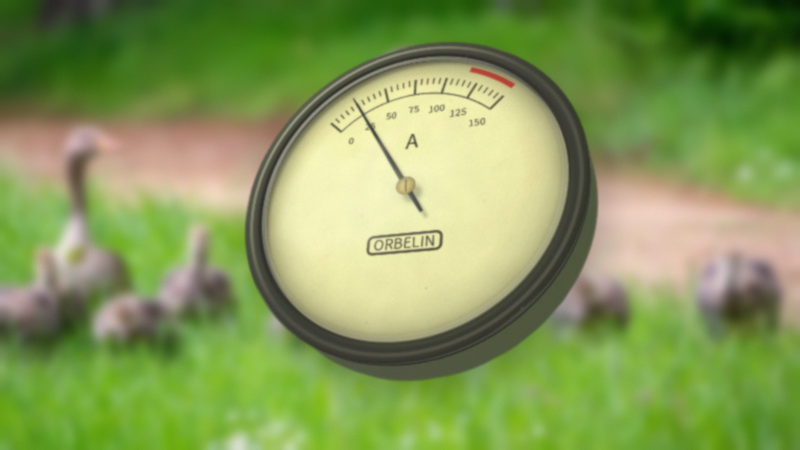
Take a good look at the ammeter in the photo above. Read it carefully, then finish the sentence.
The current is 25 A
